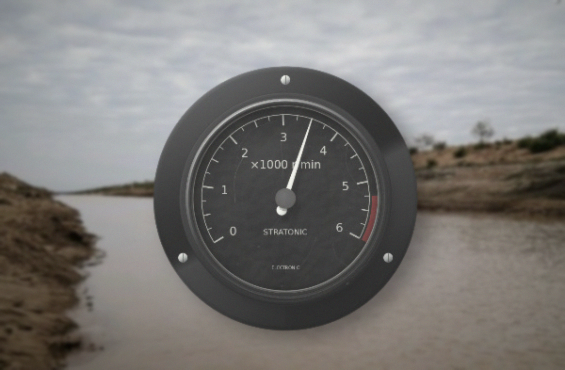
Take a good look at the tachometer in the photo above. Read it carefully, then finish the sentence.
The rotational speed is 3500 rpm
